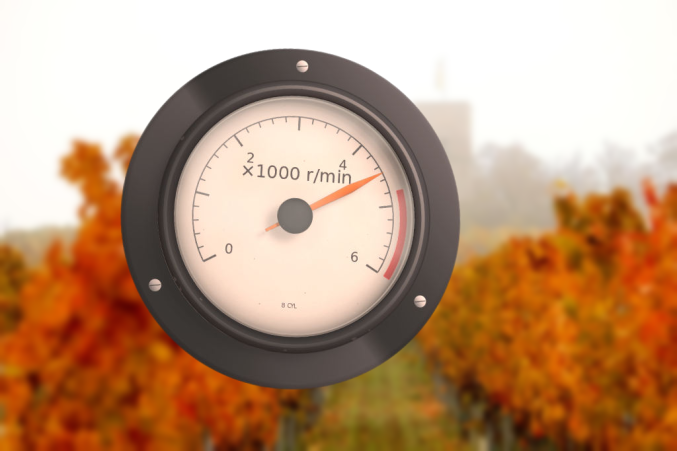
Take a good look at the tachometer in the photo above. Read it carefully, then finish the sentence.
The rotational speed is 4500 rpm
